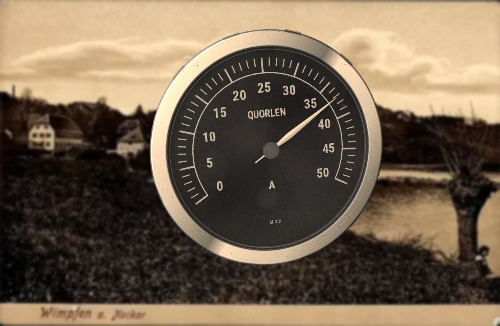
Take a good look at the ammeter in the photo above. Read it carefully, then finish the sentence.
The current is 37 A
